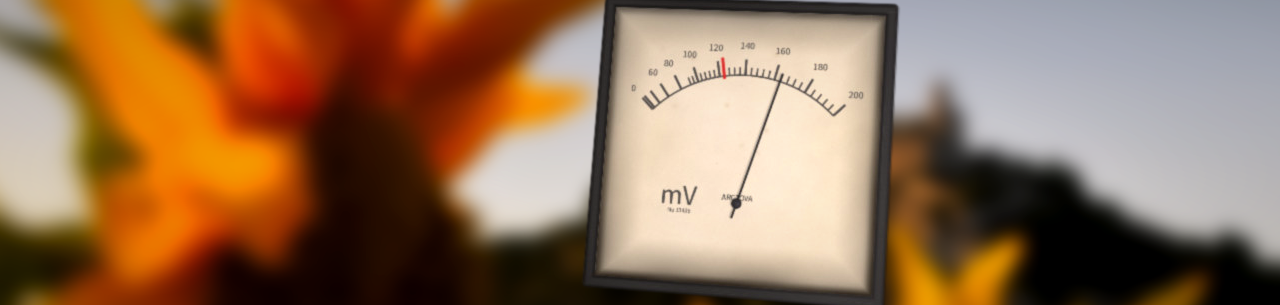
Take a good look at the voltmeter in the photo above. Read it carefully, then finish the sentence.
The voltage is 164 mV
